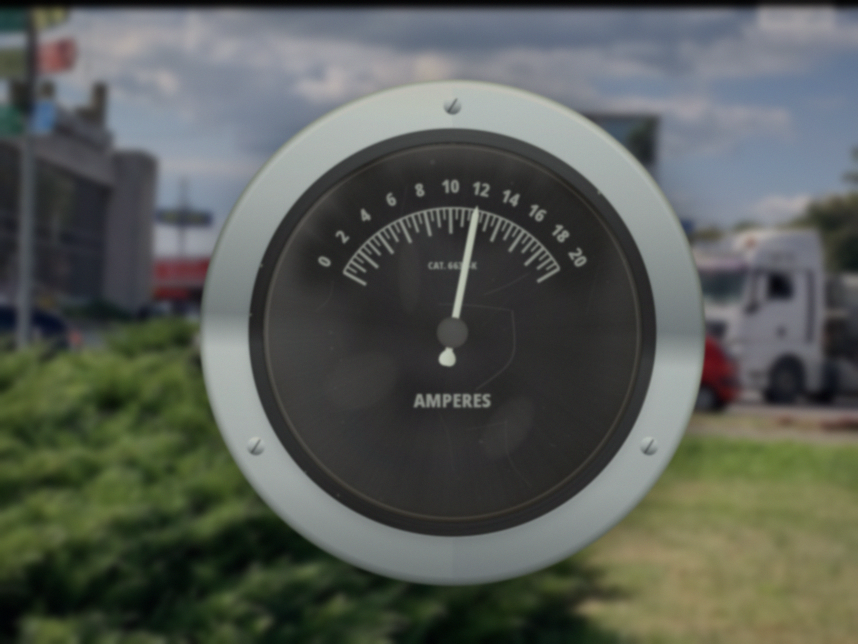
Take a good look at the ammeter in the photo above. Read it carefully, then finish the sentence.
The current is 12 A
